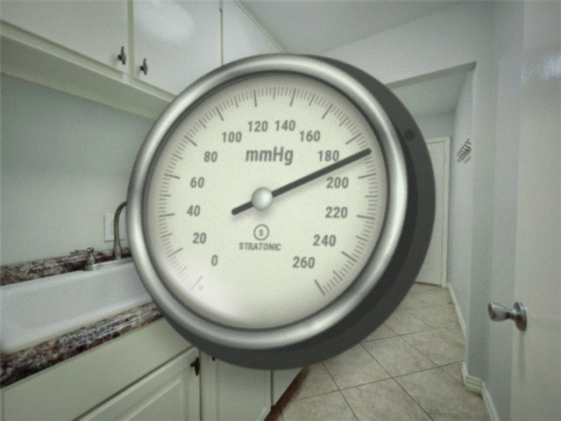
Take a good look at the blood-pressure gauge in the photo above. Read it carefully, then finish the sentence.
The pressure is 190 mmHg
